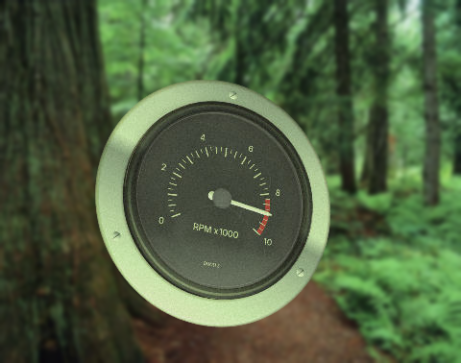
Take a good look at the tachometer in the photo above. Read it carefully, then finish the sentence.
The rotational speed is 9000 rpm
